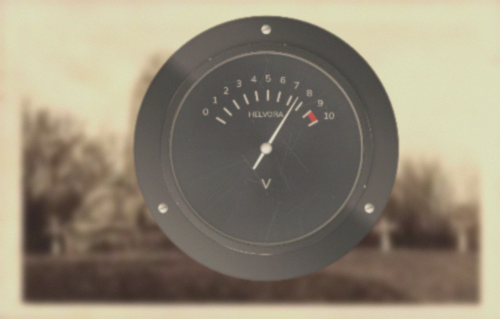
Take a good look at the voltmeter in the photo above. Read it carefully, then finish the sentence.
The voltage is 7.5 V
